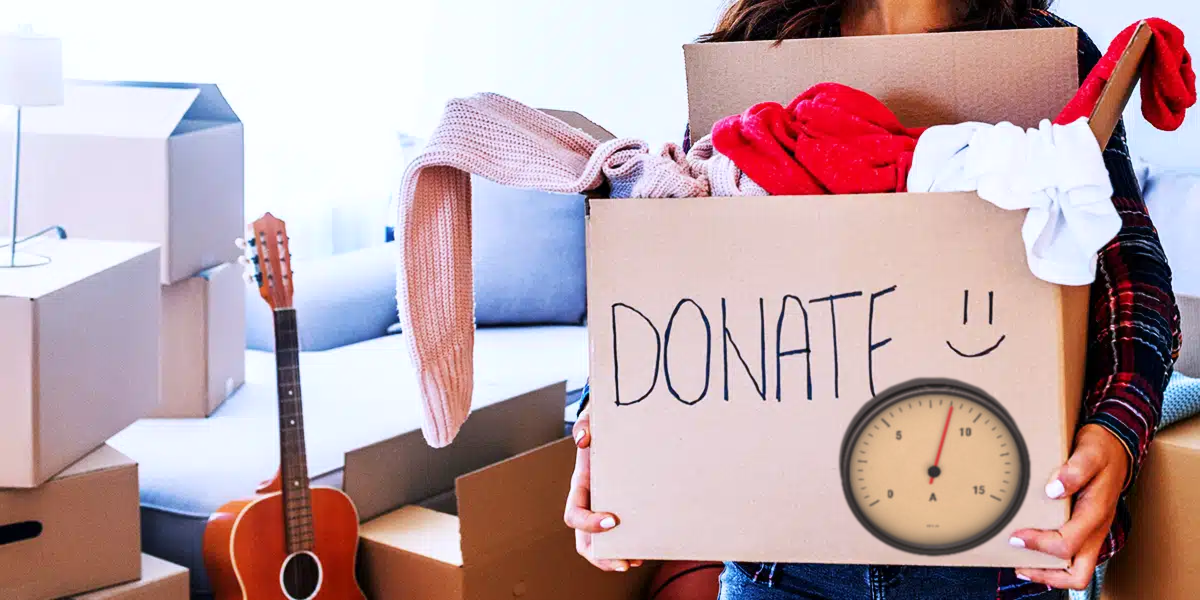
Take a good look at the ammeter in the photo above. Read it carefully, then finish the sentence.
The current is 8.5 A
